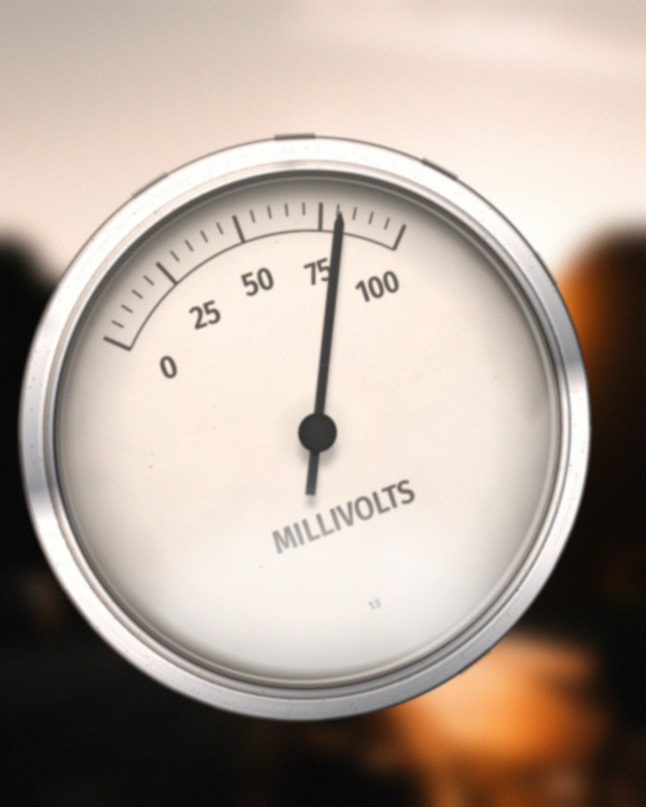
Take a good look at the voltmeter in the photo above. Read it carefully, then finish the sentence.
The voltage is 80 mV
